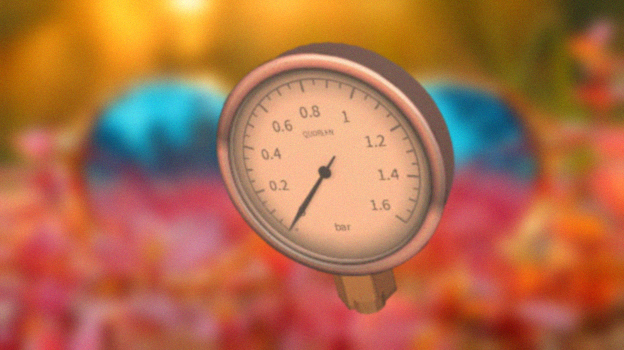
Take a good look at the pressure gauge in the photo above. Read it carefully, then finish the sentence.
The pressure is 0 bar
